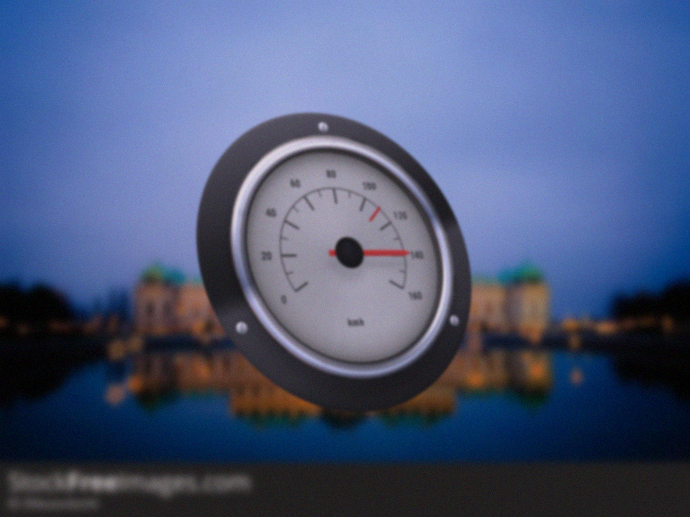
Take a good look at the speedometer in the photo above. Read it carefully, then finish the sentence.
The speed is 140 km/h
